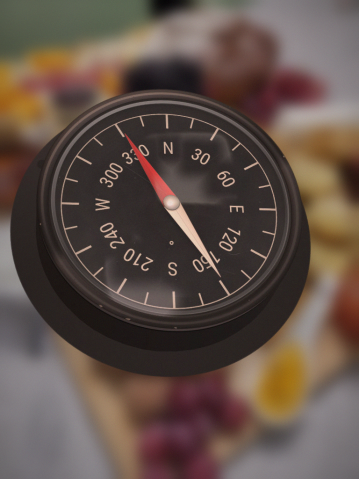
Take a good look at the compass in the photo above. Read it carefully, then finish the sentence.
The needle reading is 330 °
